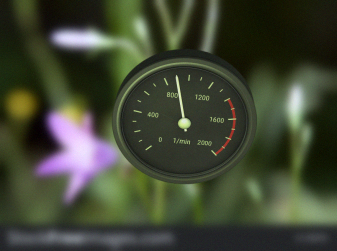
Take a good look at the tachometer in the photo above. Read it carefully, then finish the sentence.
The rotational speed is 900 rpm
